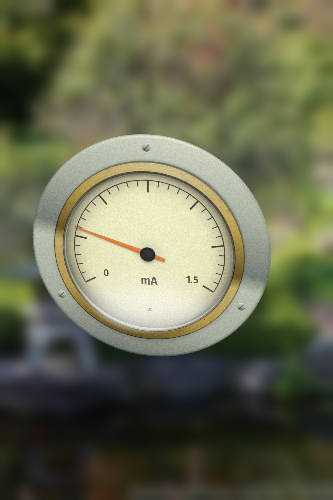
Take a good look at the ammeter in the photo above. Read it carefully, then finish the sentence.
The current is 0.3 mA
